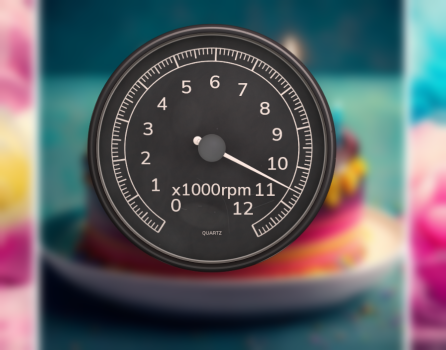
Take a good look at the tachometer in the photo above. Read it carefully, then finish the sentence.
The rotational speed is 10600 rpm
